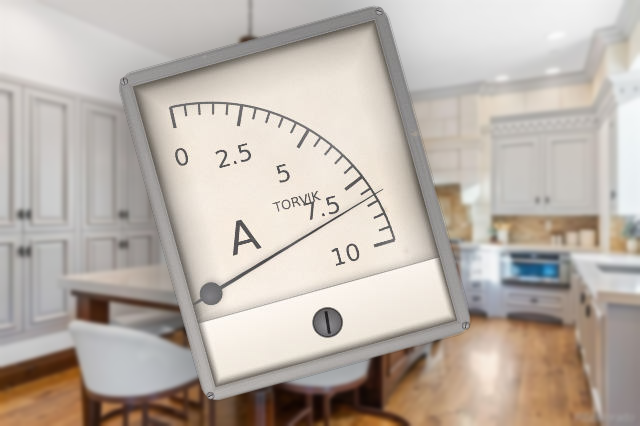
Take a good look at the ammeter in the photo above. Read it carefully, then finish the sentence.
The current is 8.25 A
